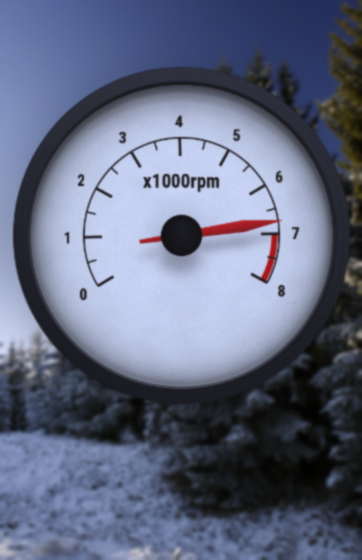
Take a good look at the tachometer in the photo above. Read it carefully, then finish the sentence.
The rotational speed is 6750 rpm
